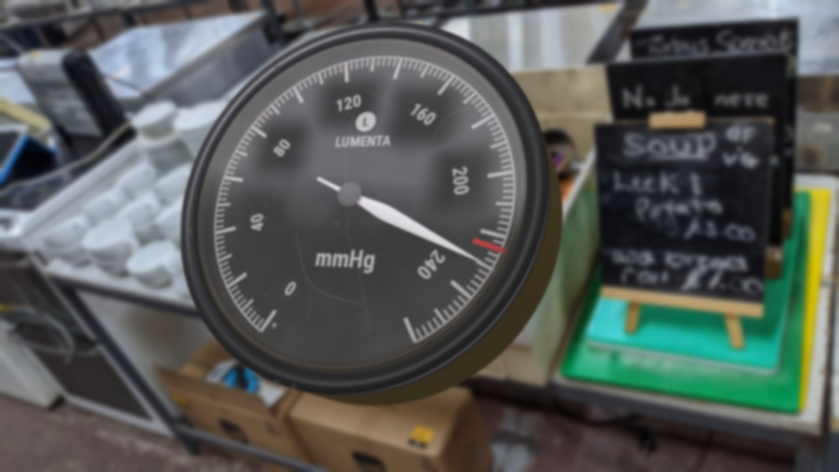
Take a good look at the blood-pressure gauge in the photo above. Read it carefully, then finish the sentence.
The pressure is 230 mmHg
